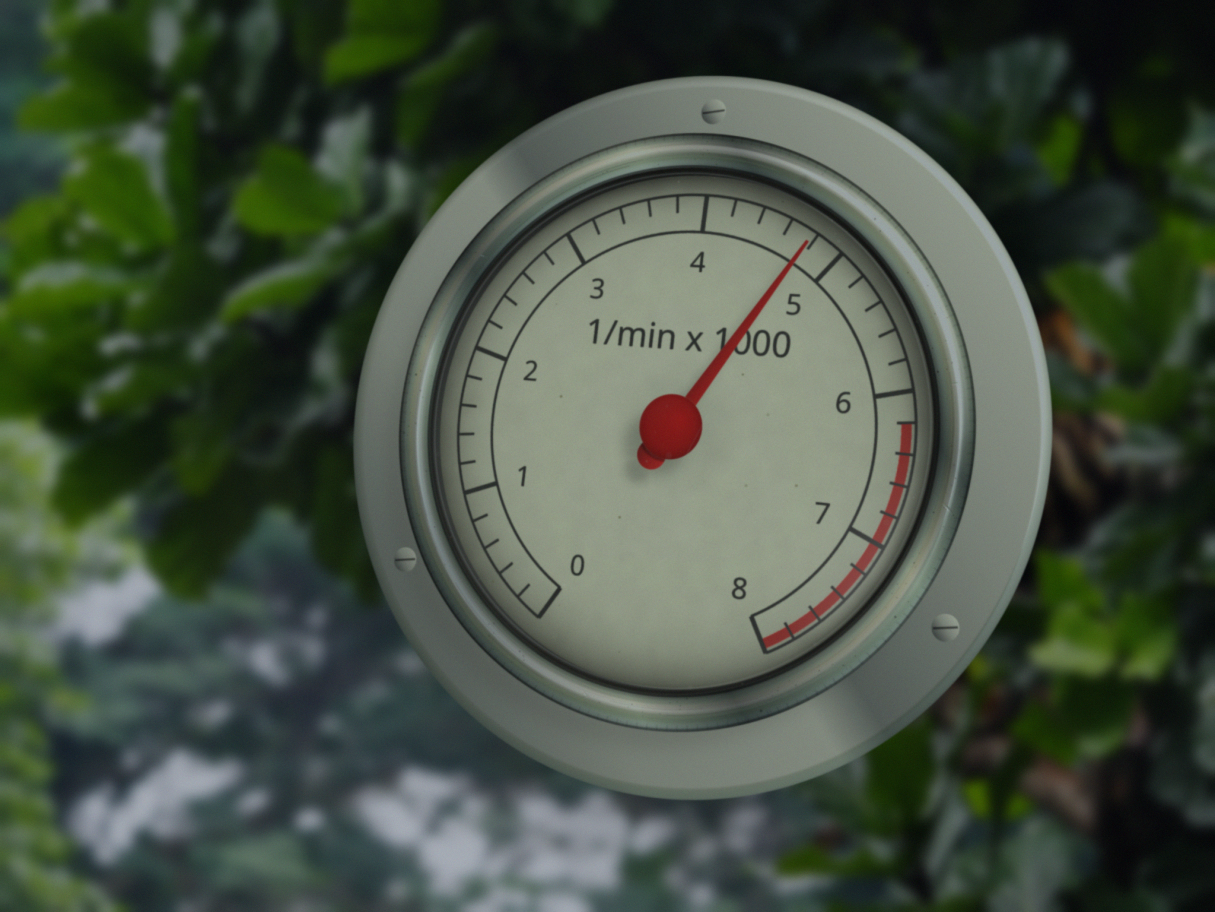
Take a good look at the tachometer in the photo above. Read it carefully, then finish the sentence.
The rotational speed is 4800 rpm
